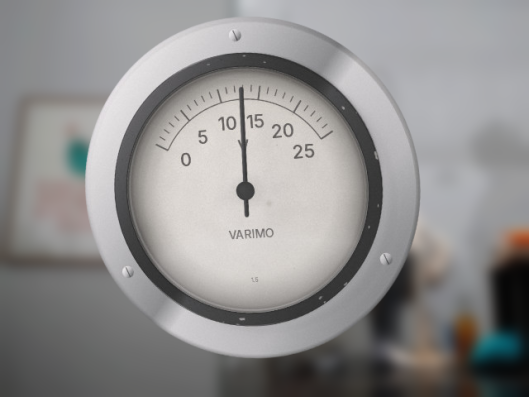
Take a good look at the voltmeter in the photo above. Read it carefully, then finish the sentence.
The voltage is 13 V
